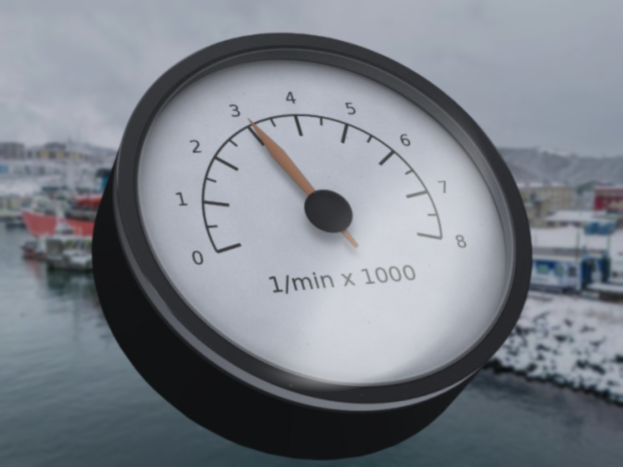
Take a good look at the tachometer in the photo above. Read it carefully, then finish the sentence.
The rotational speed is 3000 rpm
